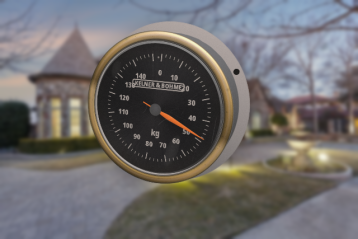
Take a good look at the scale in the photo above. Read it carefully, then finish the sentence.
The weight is 48 kg
